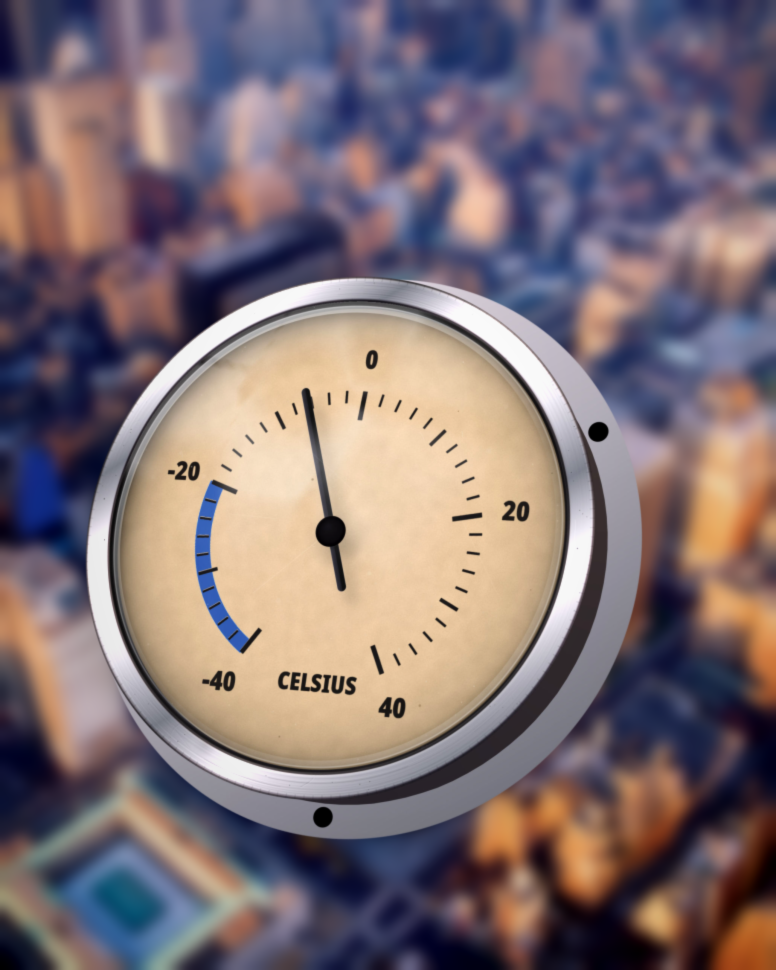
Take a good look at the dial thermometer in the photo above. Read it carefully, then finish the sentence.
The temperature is -6 °C
